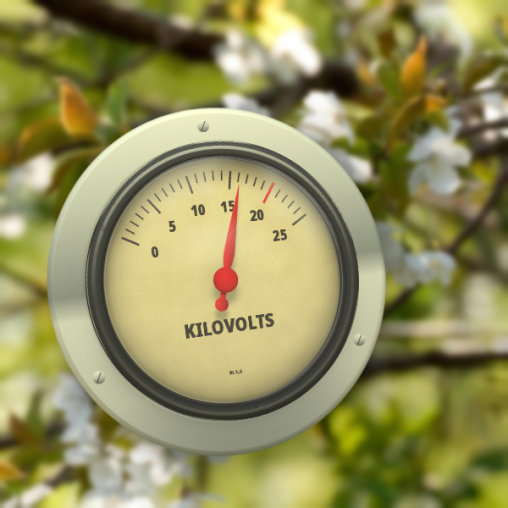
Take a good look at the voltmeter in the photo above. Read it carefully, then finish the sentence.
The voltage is 16 kV
